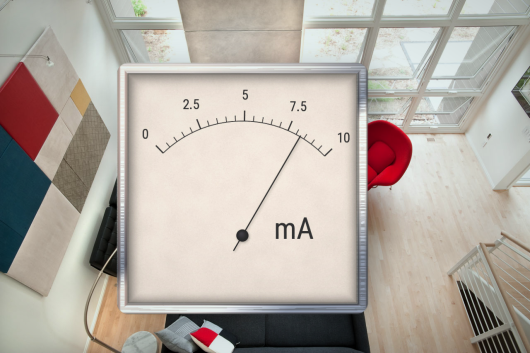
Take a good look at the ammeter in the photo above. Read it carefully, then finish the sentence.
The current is 8.25 mA
